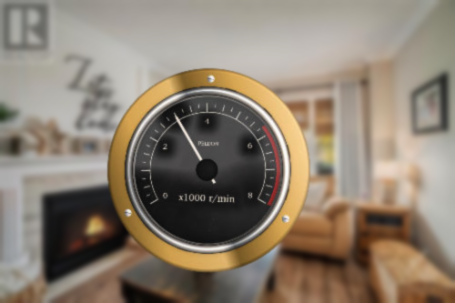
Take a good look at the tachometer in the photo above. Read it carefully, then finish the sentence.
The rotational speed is 3000 rpm
